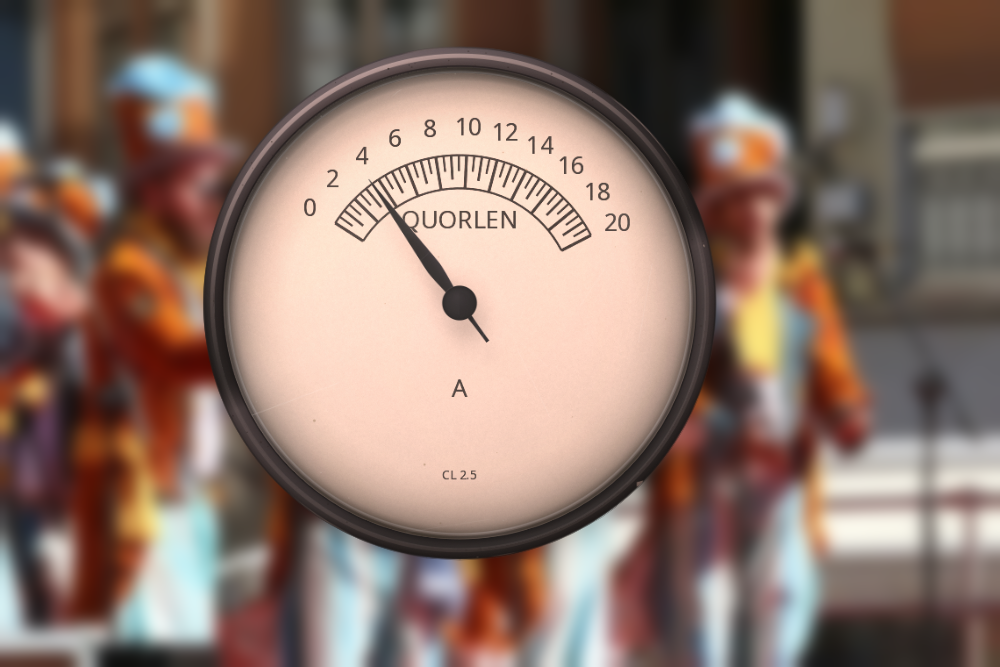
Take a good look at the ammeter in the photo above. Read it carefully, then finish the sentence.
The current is 3.5 A
